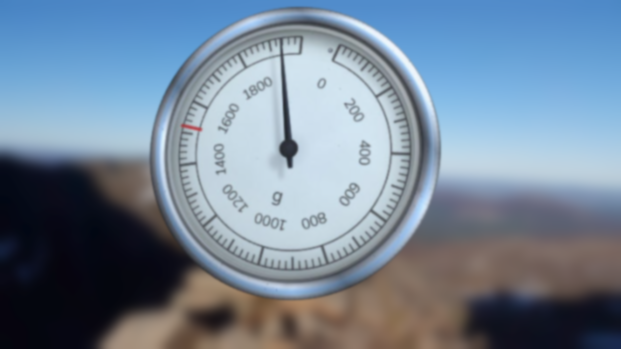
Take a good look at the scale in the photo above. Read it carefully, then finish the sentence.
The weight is 1940 g
